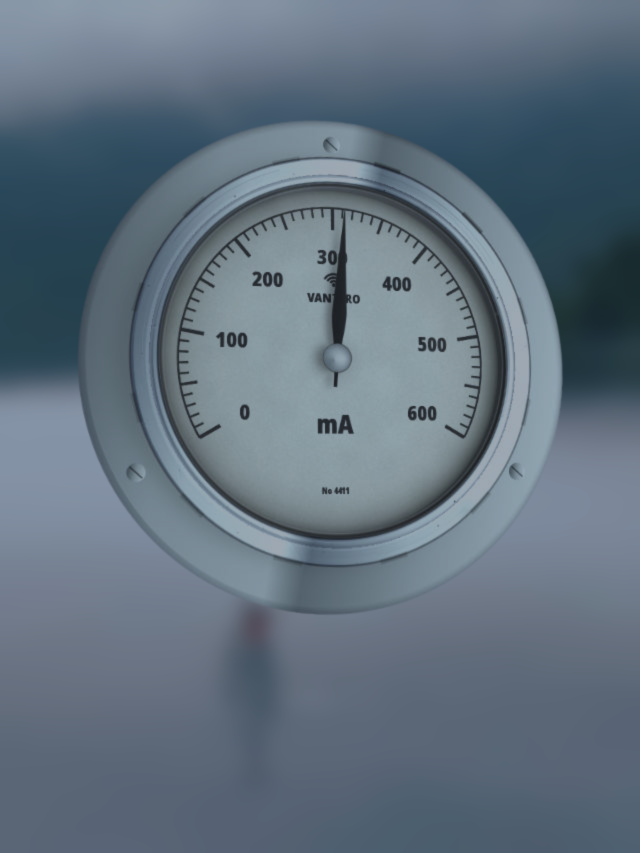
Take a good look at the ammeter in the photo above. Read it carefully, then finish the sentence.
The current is 310 mA
